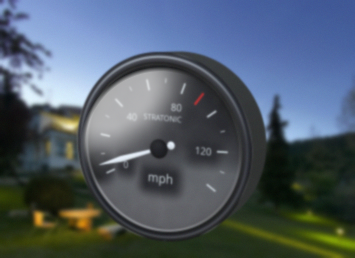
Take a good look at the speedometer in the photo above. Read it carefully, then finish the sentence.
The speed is 5 mph
